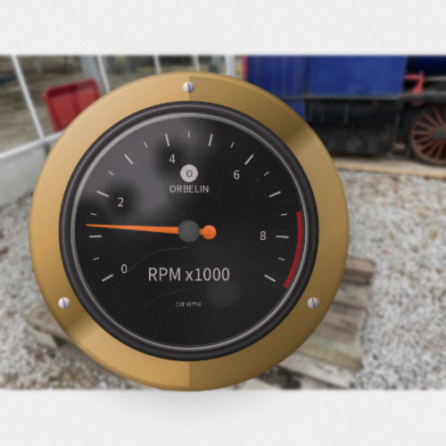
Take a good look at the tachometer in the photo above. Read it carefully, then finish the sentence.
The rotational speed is 1250 rpm
